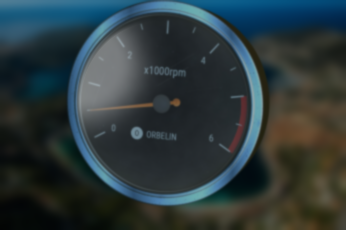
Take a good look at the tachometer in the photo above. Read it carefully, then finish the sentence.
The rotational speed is 500 rpm
